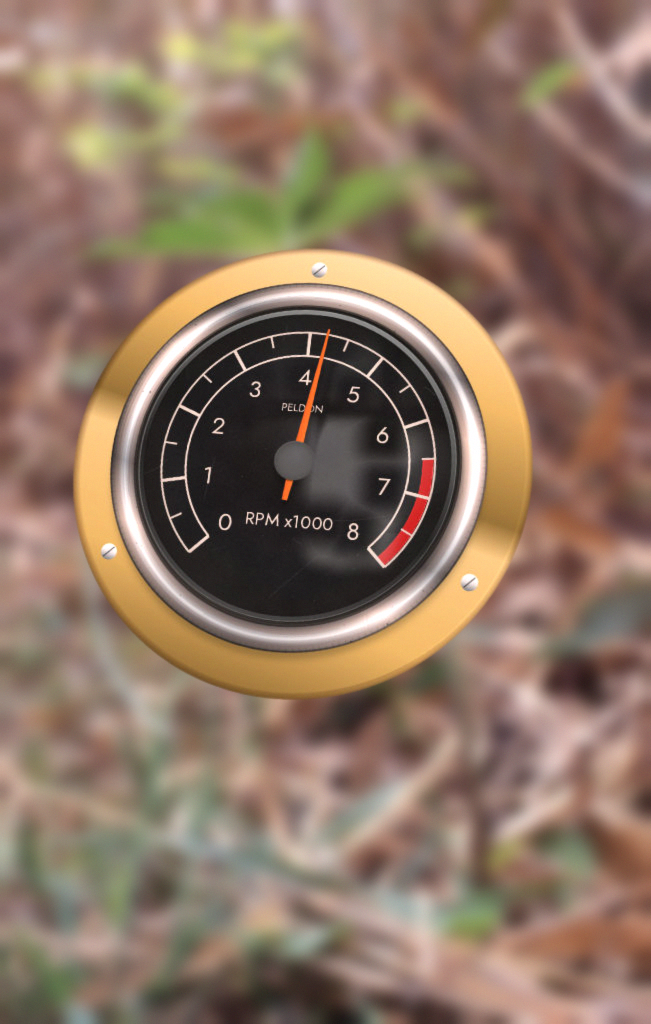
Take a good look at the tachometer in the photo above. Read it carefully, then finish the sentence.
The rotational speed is 4250 rpm
